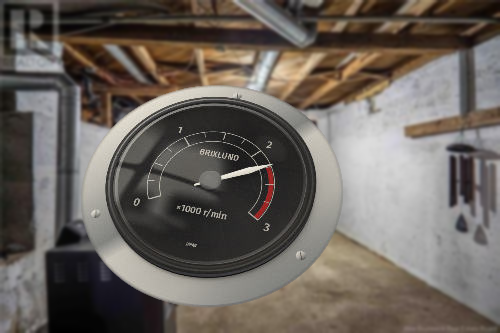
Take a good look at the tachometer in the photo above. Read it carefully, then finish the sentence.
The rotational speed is 2250 rpm
